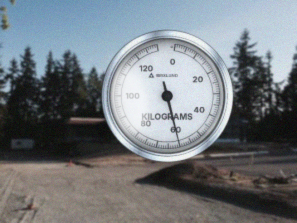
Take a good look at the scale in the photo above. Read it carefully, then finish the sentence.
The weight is 60 kg
